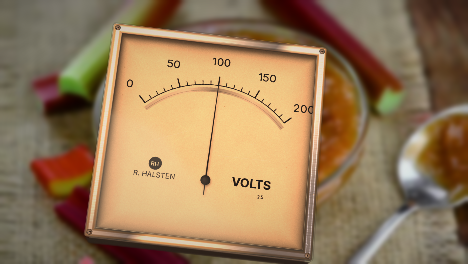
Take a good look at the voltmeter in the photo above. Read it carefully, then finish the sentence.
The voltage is 100 V
